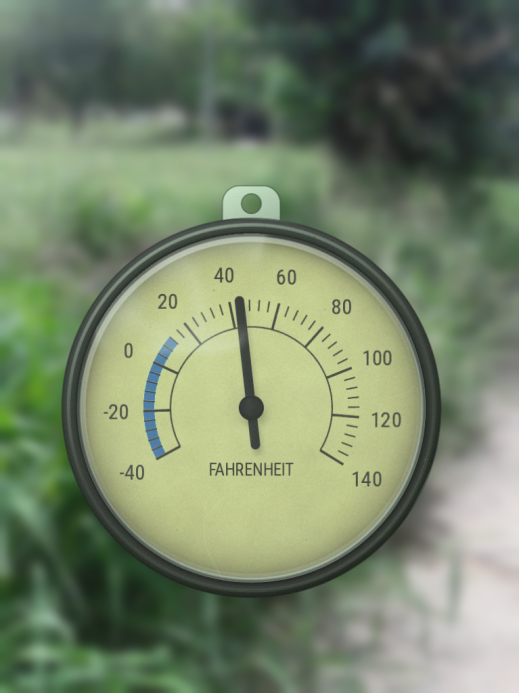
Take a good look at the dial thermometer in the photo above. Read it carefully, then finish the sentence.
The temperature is 44 °F
